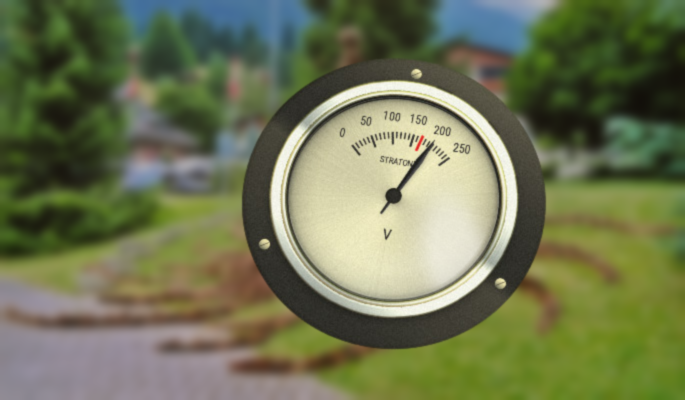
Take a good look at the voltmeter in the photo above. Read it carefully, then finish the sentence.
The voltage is 200 V
